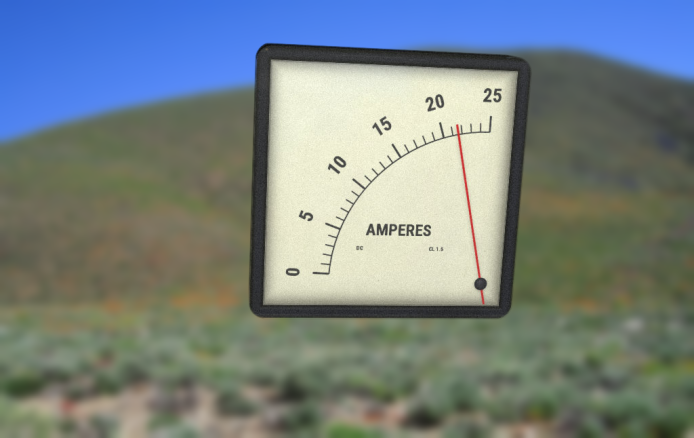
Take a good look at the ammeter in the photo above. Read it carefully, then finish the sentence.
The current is 21.5 A
